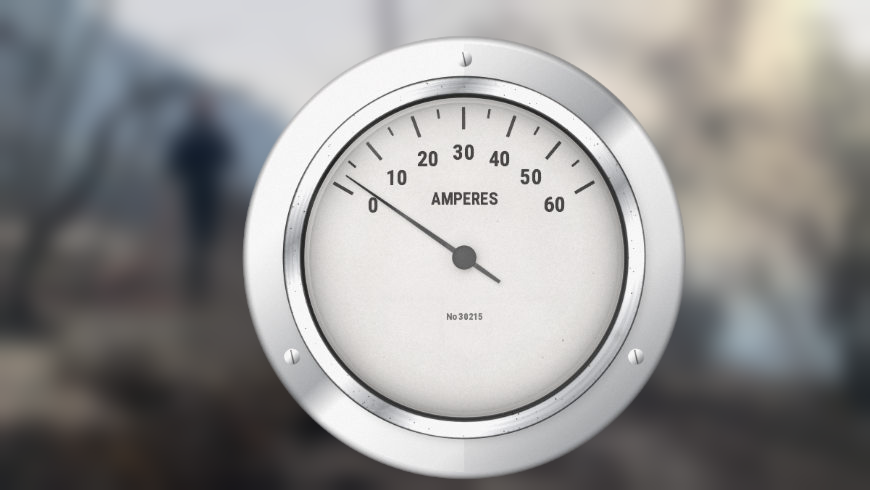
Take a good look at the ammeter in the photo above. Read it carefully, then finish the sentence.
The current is 2.5 A
